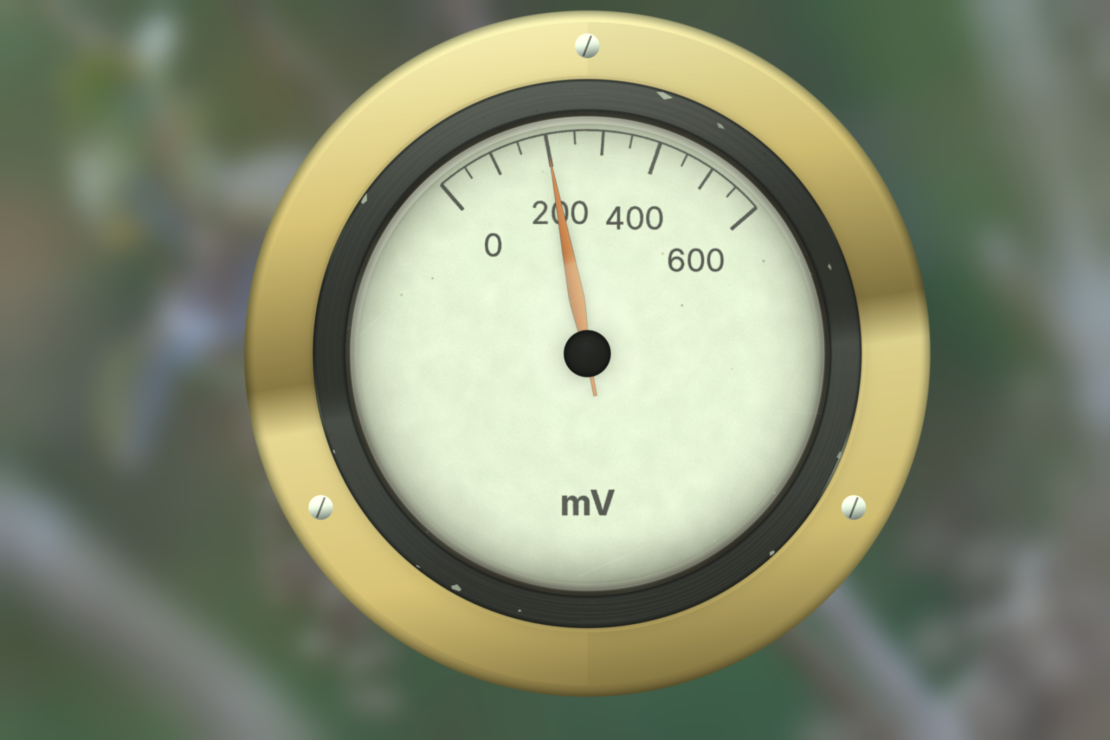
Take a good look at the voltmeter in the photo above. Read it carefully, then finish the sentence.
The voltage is 200 mV
